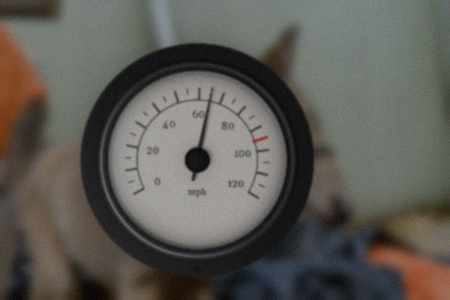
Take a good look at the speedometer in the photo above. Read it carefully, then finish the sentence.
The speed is 65 mph
